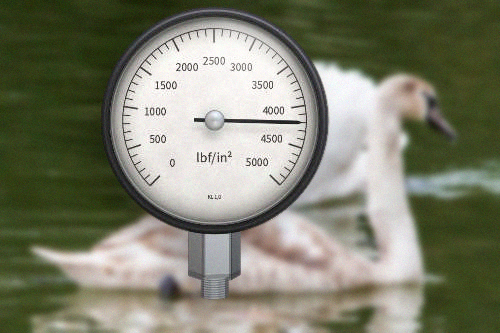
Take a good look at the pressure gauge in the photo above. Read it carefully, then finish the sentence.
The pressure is 4200 psi
